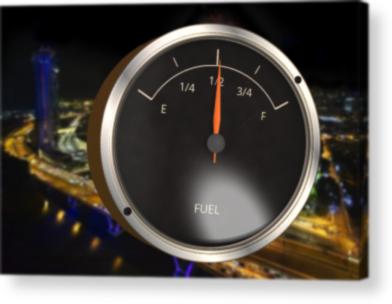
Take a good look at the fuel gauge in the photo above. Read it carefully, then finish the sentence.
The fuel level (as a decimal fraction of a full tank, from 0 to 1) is 0.5
